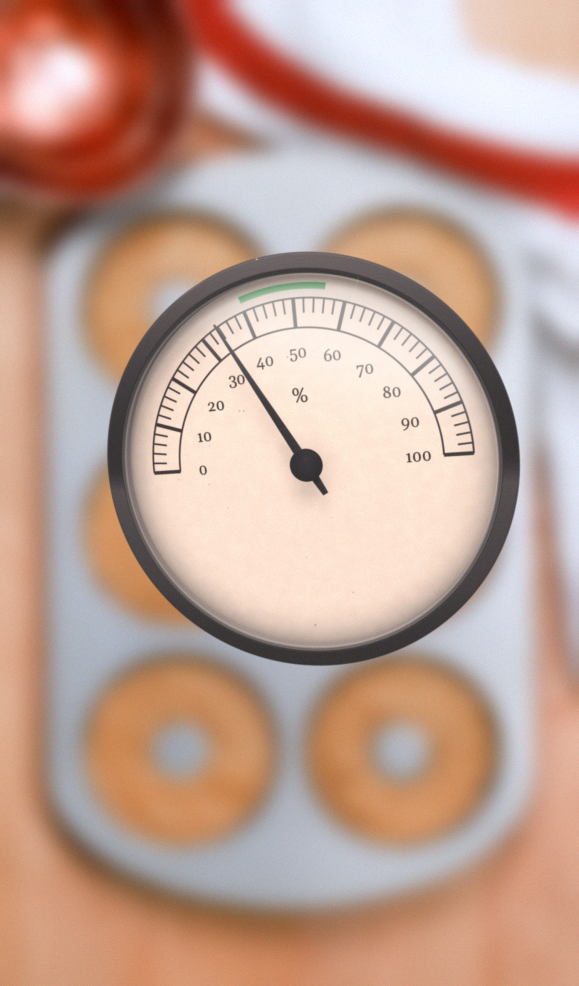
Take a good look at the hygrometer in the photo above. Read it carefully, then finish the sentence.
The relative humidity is 34 %
